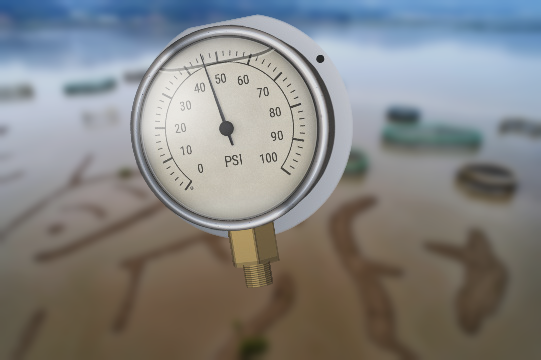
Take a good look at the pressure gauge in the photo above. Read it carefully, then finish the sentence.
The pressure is 46 psi
